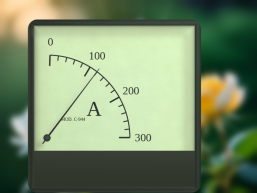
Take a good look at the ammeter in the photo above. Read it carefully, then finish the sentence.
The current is 120 A
